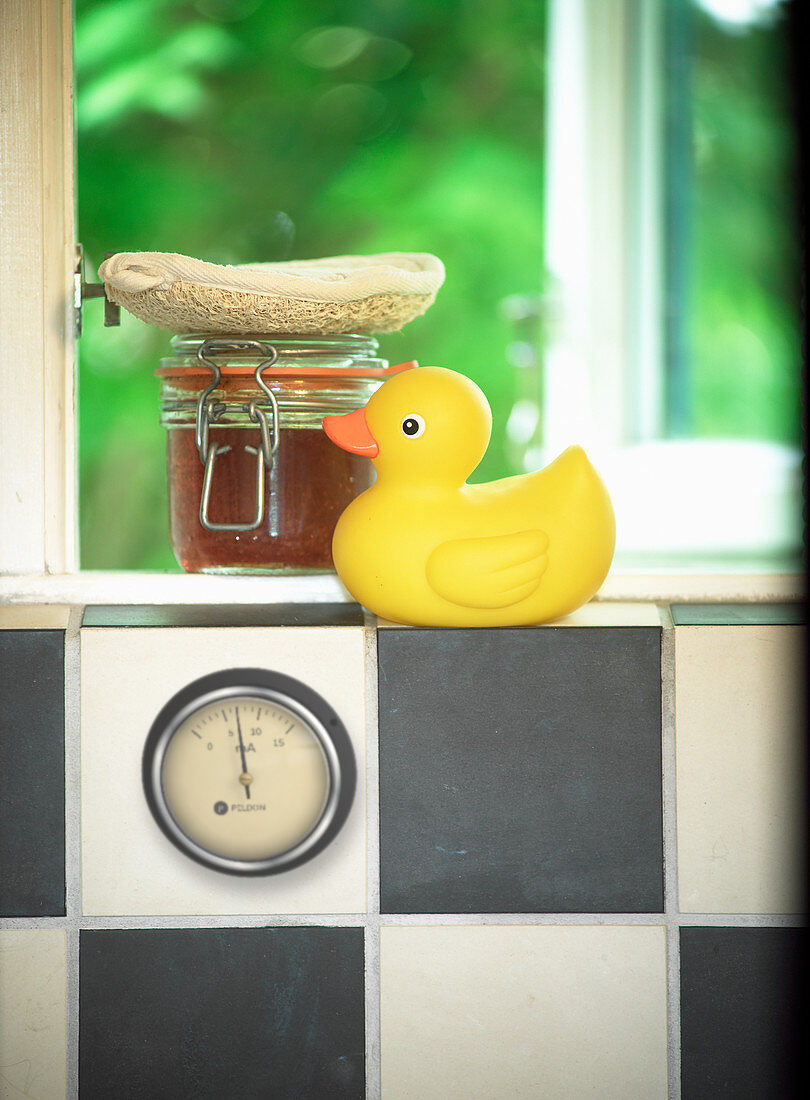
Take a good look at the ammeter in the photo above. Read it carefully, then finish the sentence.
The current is 7 mA
